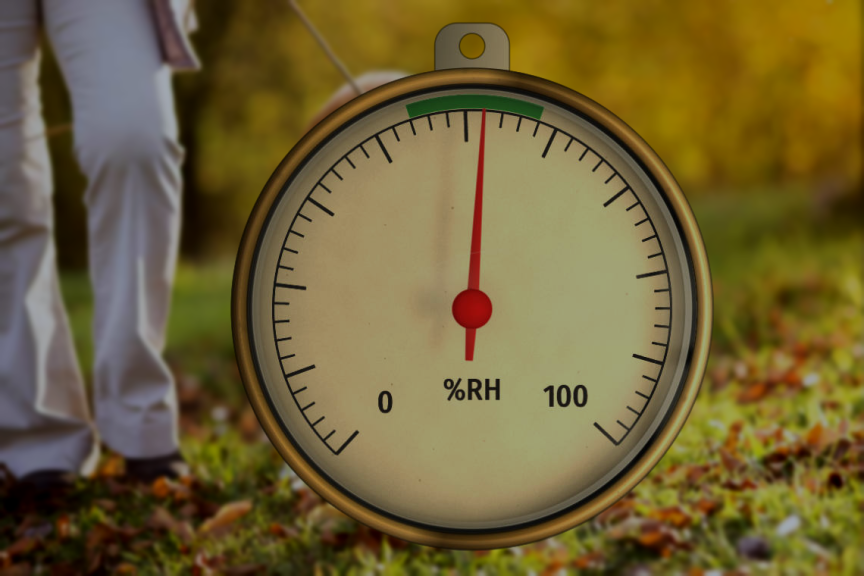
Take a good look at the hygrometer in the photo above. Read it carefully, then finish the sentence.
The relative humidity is 52 %
